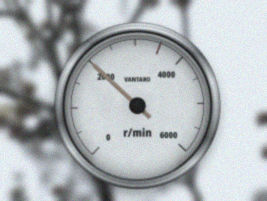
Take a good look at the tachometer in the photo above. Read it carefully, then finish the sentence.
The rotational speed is 2000 rpm
